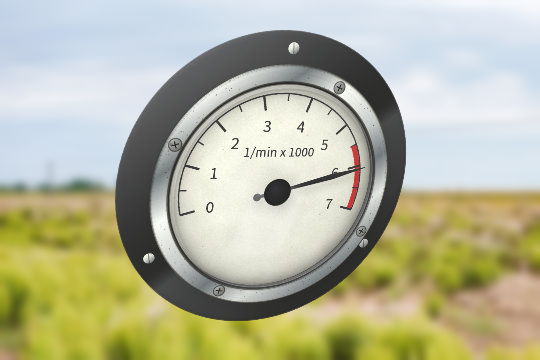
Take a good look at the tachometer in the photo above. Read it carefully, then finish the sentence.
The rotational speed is 6000 rpm
